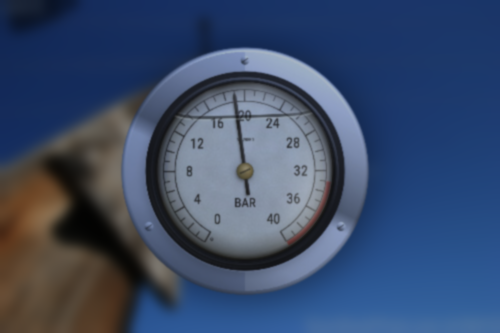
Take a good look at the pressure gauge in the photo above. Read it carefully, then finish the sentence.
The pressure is 19 bar
